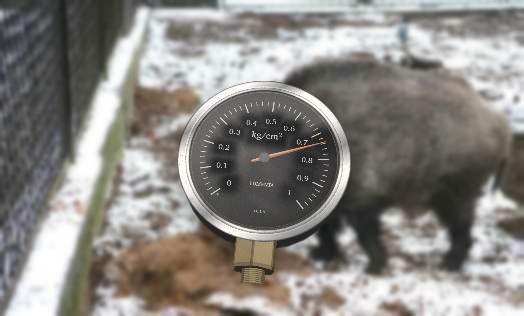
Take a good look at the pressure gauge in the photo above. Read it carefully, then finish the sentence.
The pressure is 0.74 kg/cm²
